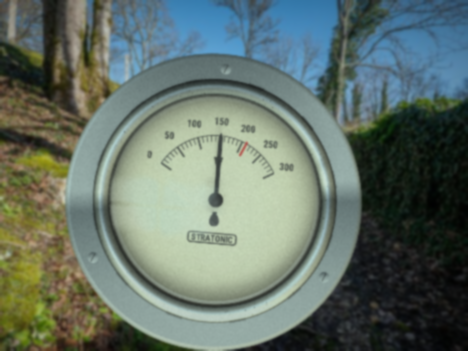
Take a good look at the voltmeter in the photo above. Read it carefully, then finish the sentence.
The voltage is 150 V
